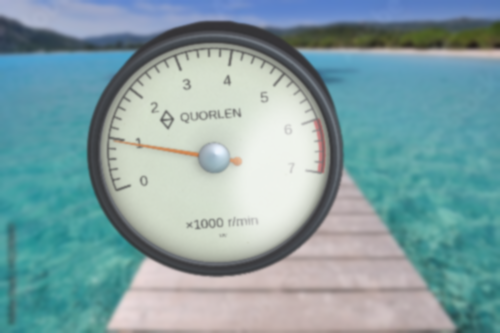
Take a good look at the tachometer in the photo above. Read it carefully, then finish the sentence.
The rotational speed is 1000 rpm
